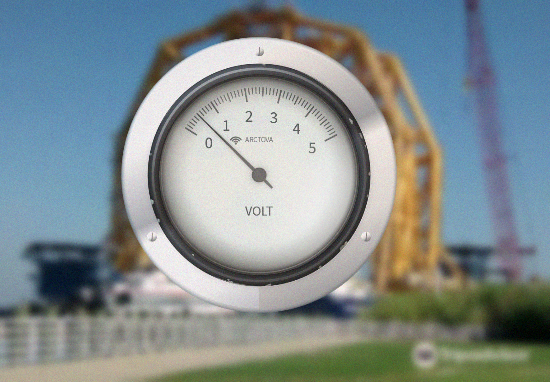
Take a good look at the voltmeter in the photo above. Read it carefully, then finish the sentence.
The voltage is 0.5 V
